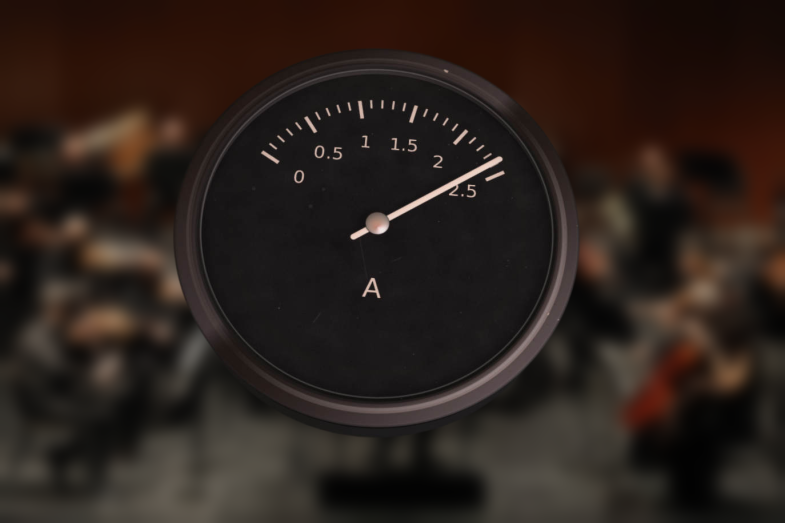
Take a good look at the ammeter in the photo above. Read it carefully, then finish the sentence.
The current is 2.4 A
